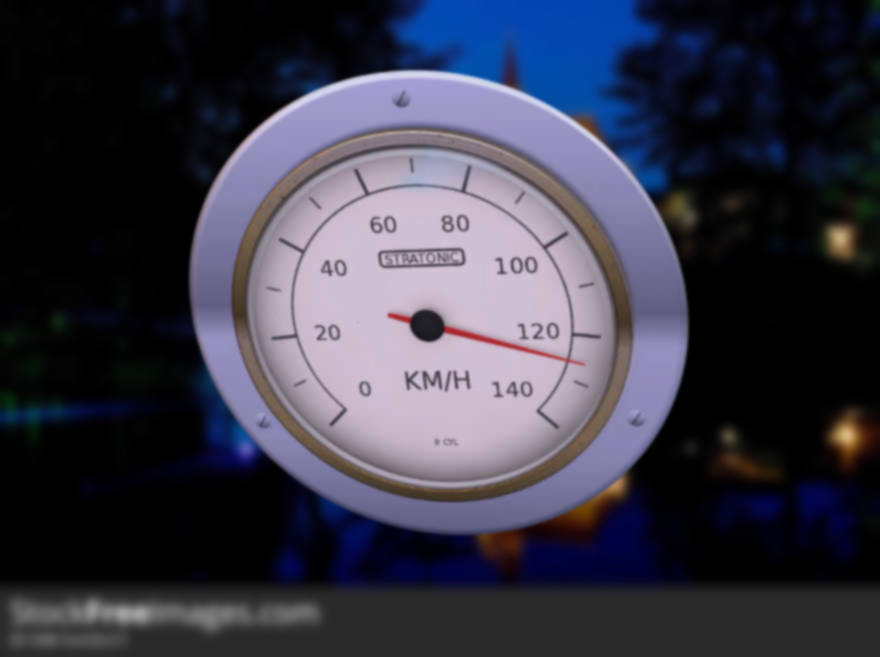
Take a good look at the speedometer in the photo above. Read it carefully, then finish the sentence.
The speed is 125 km/h
